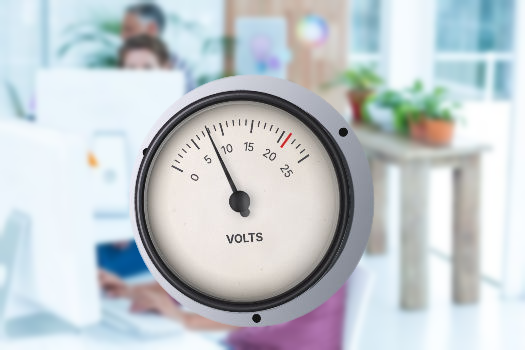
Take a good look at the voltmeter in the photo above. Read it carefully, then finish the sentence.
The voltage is 8 V
